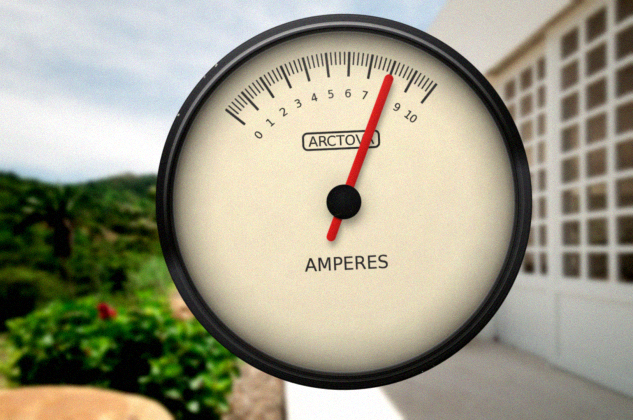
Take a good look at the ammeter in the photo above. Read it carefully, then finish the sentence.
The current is 8 A
